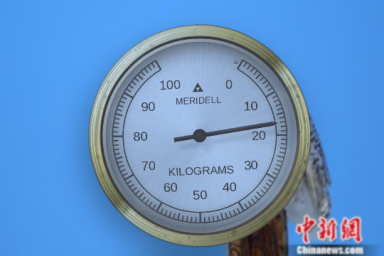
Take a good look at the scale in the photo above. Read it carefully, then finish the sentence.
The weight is 17 kg
